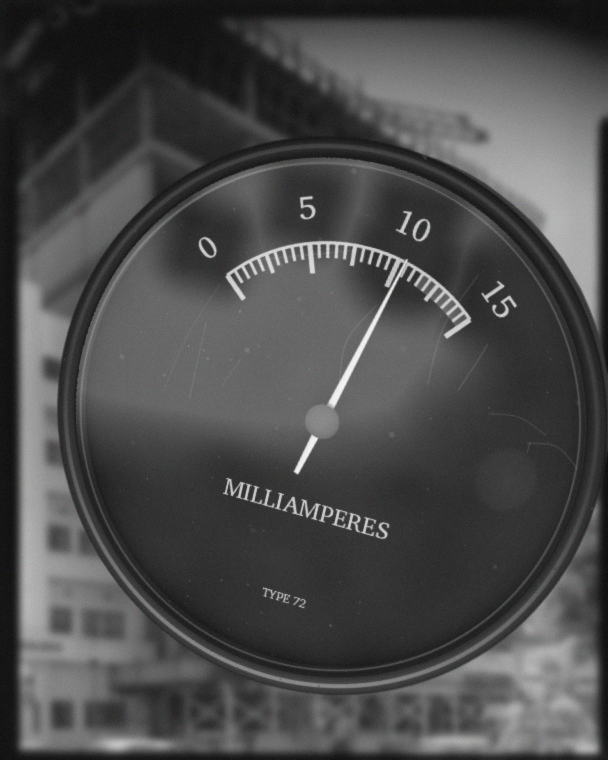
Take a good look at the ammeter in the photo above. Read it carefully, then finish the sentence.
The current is 10.5 mA
